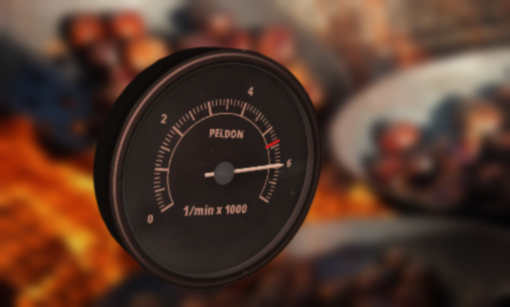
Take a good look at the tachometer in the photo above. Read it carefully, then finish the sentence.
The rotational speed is 6000 rpm
